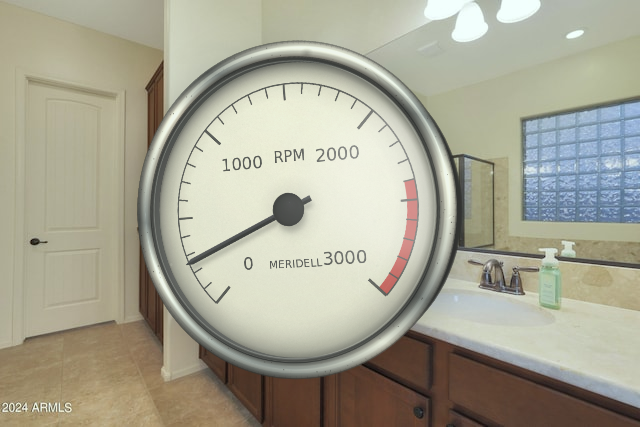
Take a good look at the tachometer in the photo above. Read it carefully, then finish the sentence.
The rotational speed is 250 rpm
